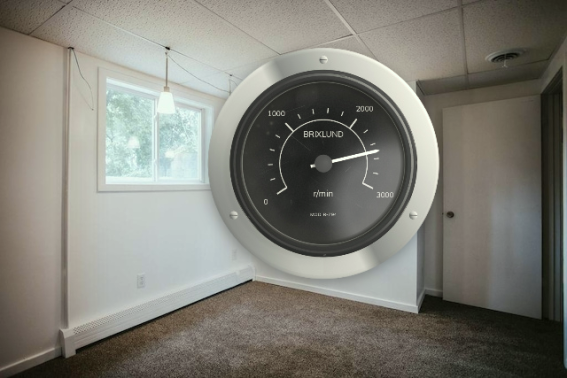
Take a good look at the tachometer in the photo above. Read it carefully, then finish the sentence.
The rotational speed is 2500 rpm
